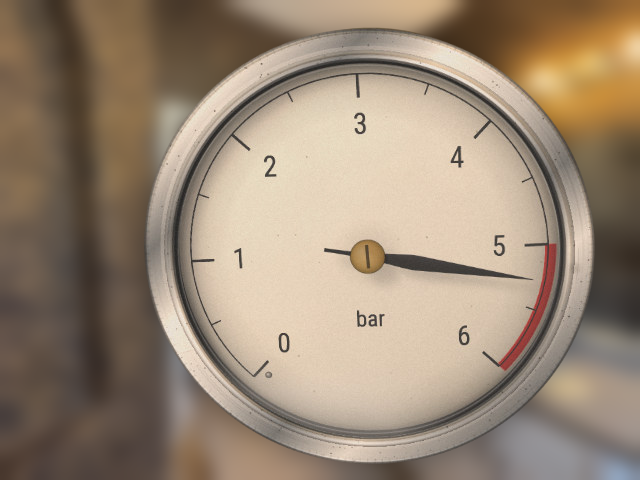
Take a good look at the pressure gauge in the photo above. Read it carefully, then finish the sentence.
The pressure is 5.25 bar
